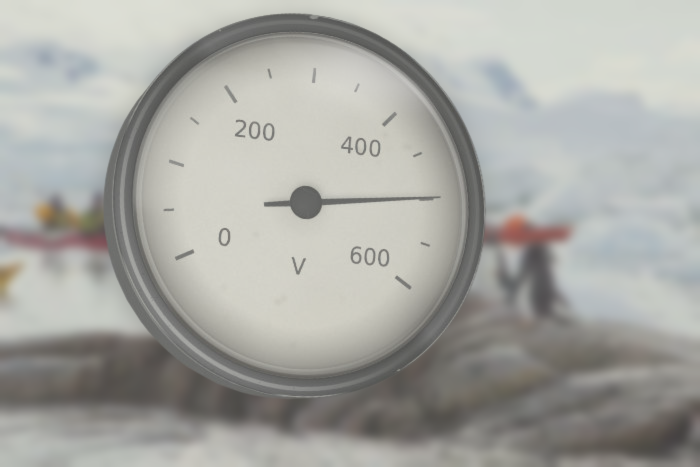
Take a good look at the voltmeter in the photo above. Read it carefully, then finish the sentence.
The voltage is 500 V
